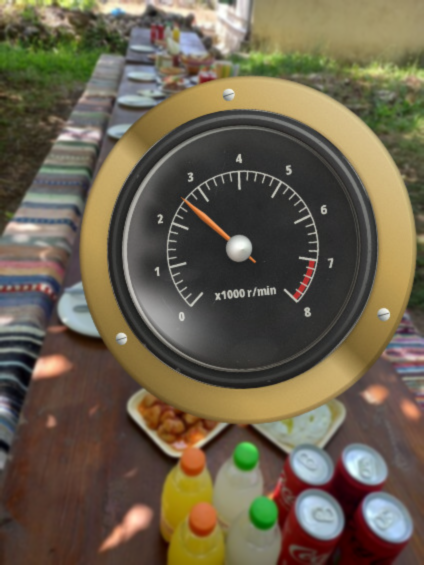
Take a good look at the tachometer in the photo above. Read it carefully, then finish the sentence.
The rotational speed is 2600 rpm
